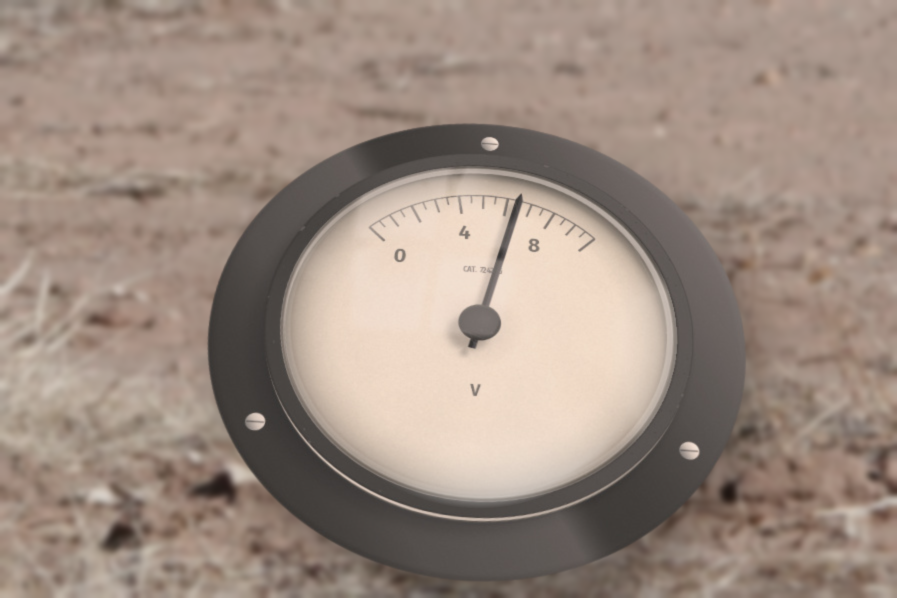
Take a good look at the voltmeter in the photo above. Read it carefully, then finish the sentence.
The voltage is 6.5 V
